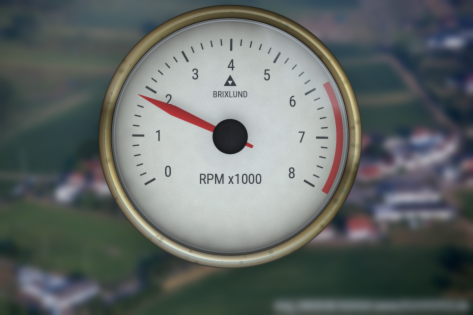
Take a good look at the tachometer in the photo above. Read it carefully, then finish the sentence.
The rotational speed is 1800 rpm
